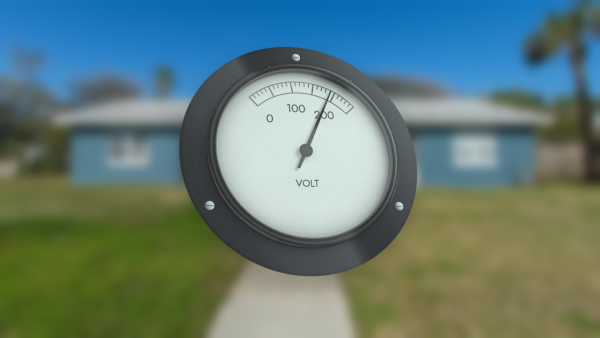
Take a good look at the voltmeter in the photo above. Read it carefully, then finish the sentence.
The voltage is 190 V
